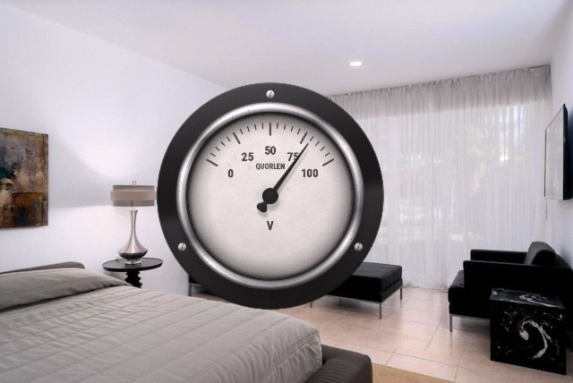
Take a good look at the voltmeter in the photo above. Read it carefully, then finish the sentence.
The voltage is 80 V
